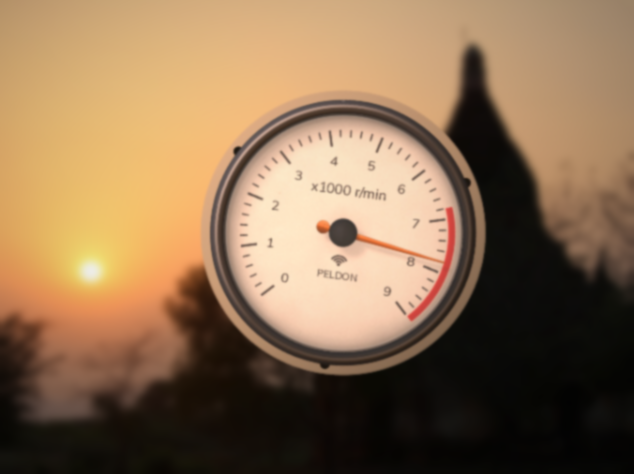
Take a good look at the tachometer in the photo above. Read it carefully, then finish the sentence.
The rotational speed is 7800 rpm
